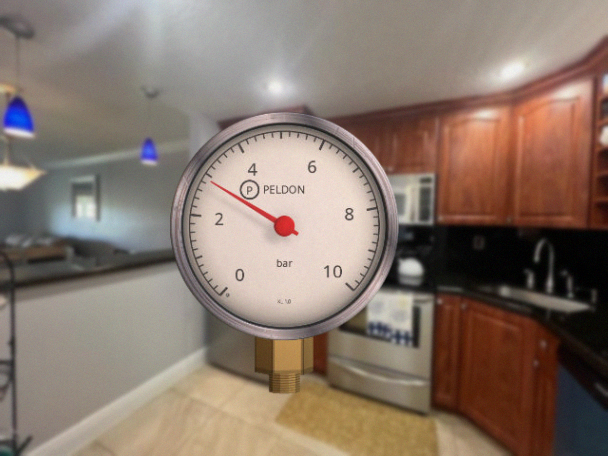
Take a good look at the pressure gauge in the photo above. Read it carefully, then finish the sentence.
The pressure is 2.9 bar
